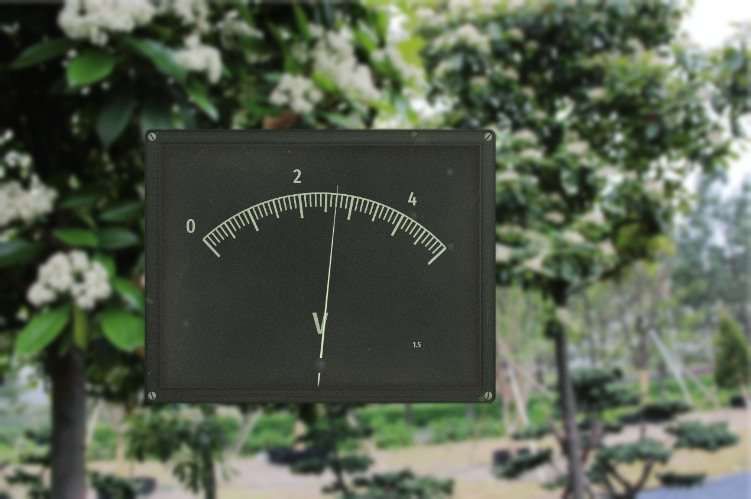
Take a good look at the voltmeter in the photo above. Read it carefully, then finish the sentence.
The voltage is 2.7 V
